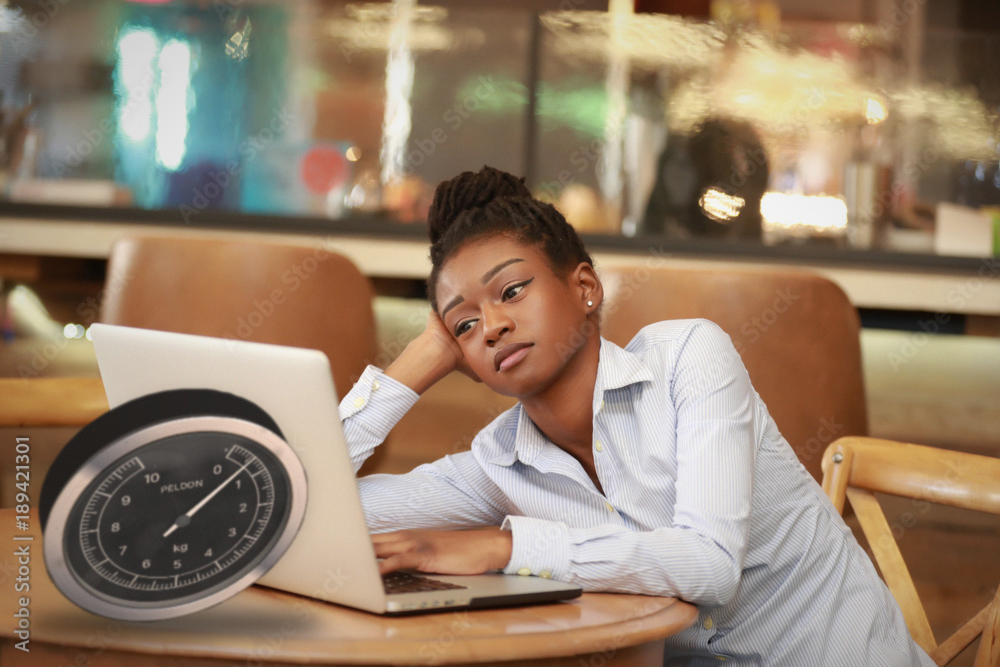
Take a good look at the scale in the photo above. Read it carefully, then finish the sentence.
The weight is 0.5 kg
